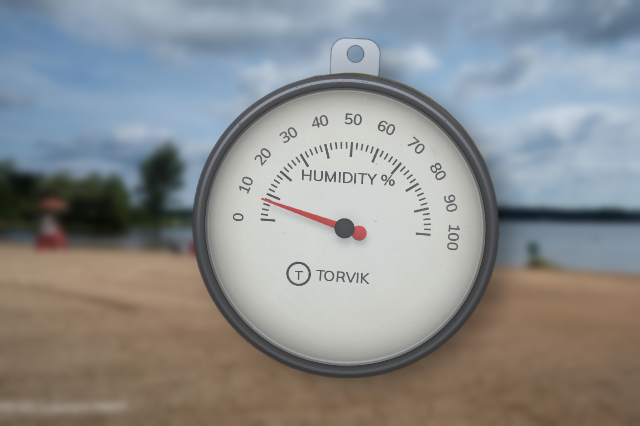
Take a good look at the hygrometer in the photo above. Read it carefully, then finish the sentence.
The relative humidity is 8 %
